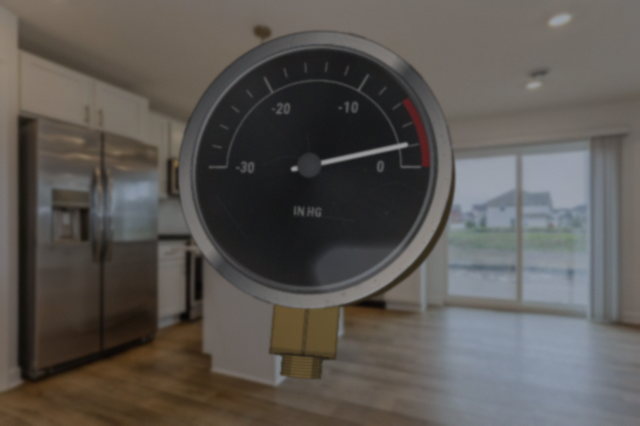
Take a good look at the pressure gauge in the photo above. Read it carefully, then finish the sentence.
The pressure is -2 inHg
